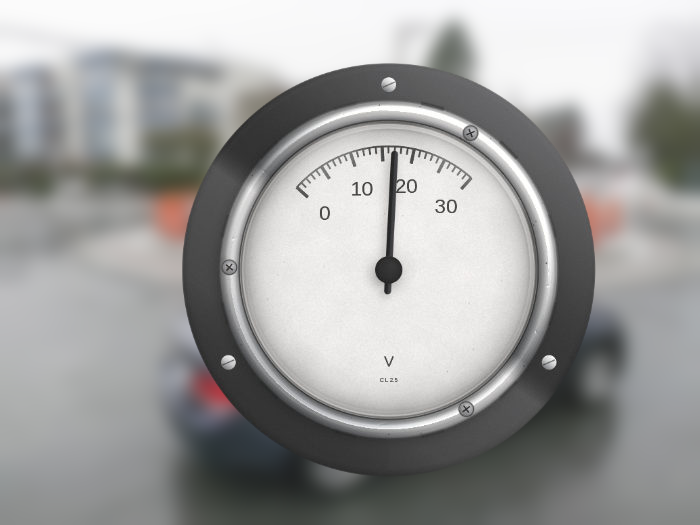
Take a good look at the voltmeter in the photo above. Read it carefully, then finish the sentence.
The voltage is 17 V
